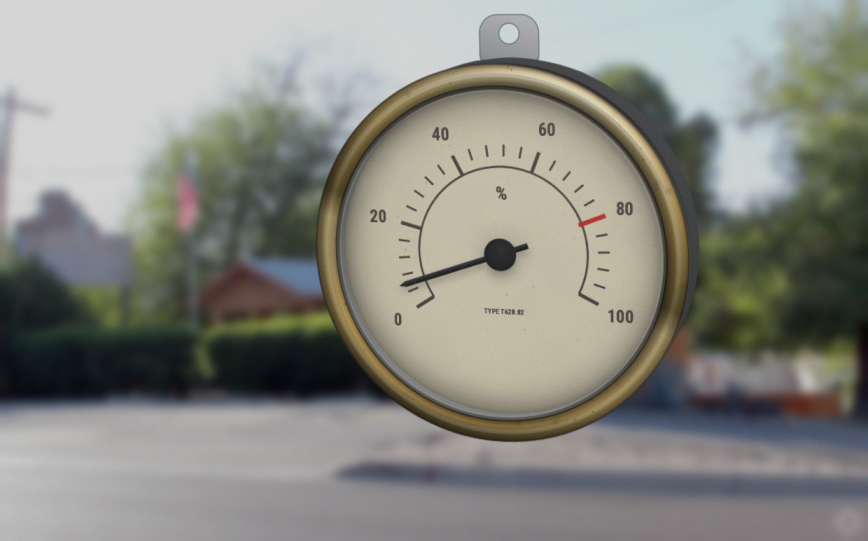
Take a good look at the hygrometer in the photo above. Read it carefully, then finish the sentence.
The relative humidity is 6 %
